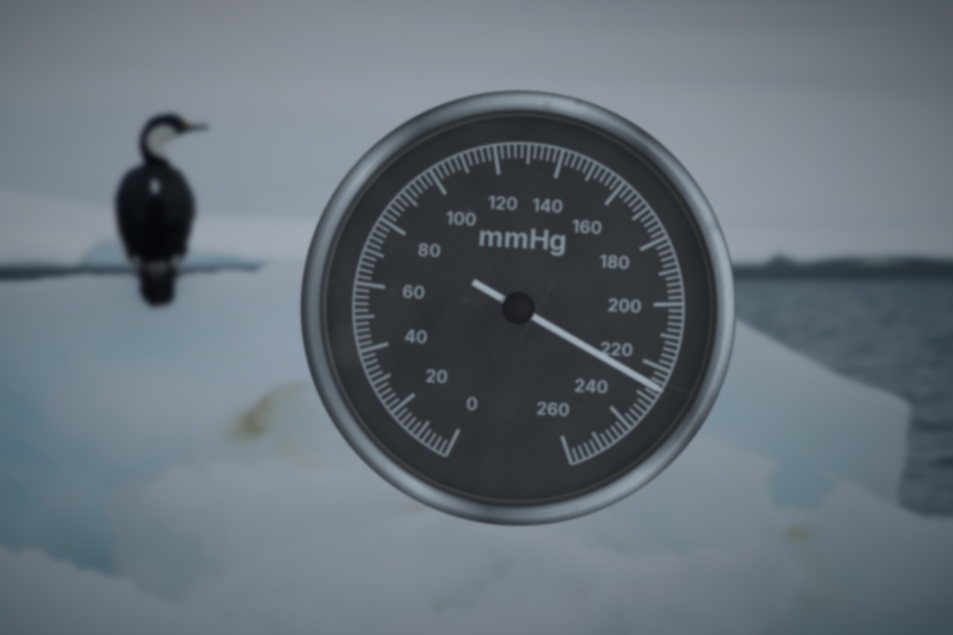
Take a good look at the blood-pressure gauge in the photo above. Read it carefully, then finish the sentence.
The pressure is 226 mmHg
